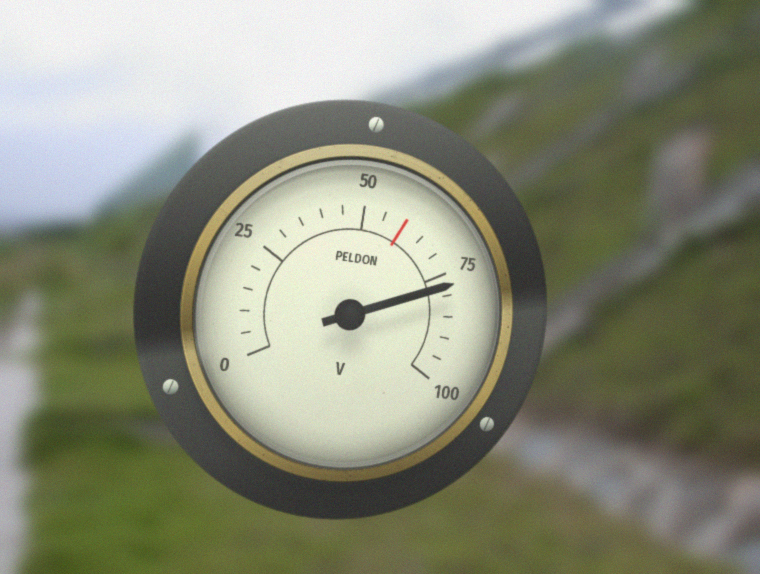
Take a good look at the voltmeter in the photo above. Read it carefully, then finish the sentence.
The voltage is 77.5 V
